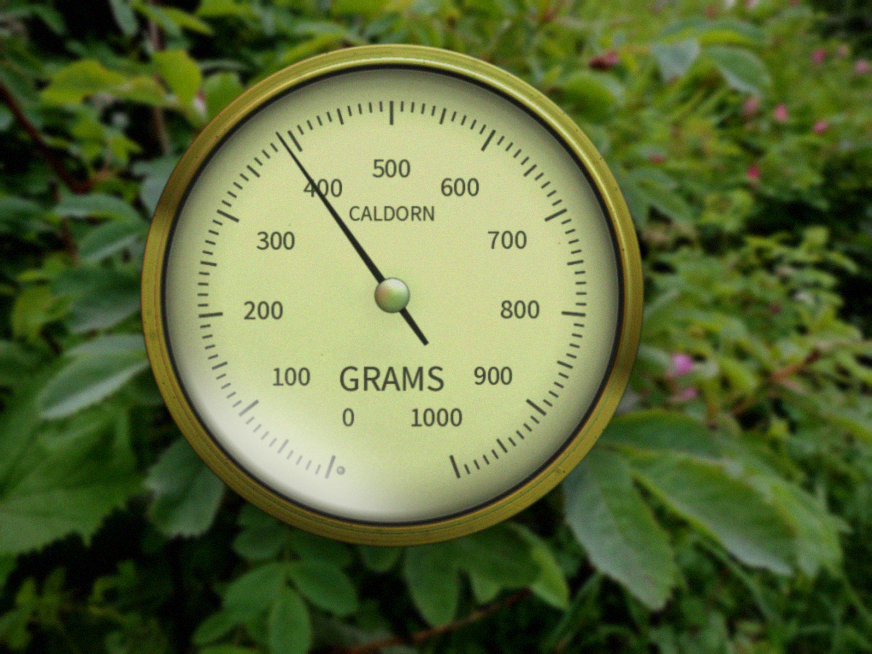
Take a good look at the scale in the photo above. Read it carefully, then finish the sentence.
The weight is 390 g
